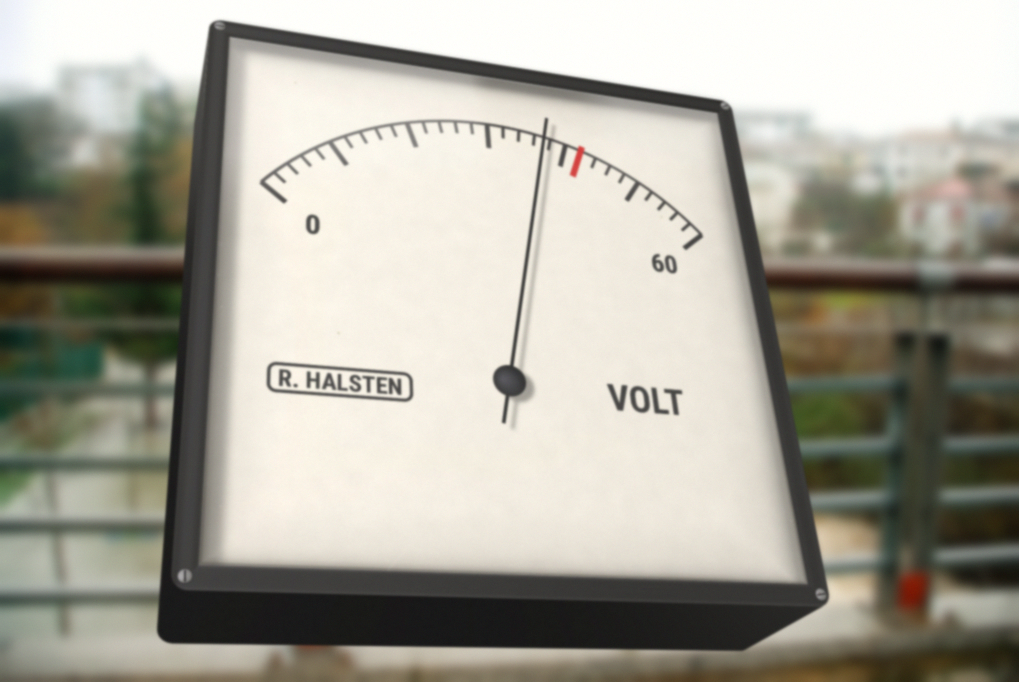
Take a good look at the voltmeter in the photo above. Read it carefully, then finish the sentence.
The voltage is 37 V
